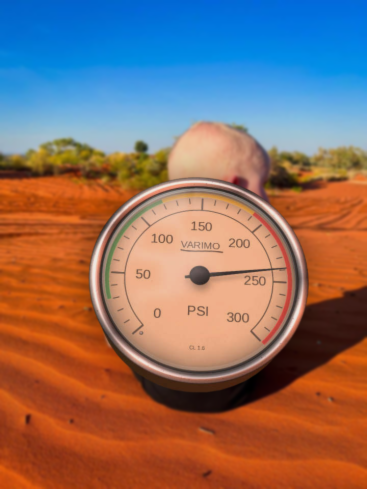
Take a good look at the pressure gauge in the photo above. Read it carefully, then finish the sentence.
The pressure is 240 psi
